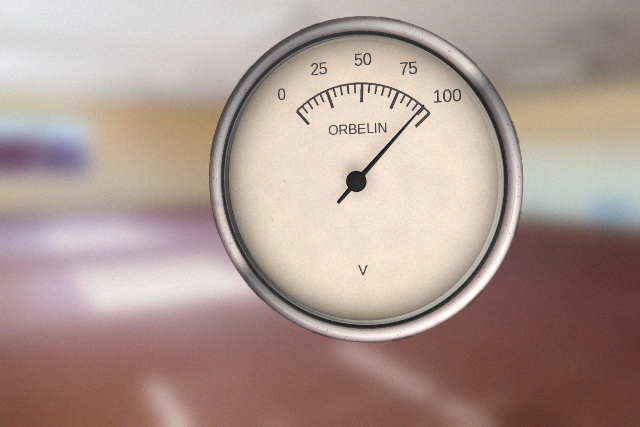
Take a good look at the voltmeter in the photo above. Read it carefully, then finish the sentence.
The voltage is 95 V
